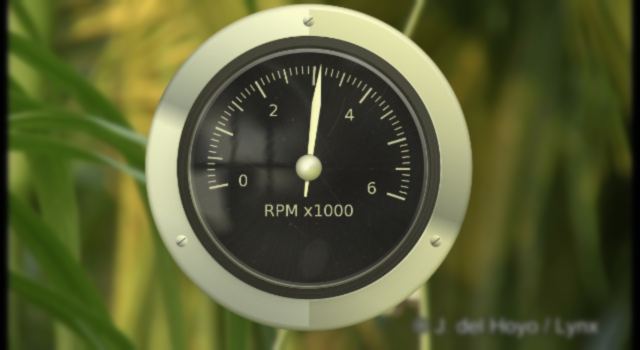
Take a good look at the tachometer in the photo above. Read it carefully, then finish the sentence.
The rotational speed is 3100 rpm
